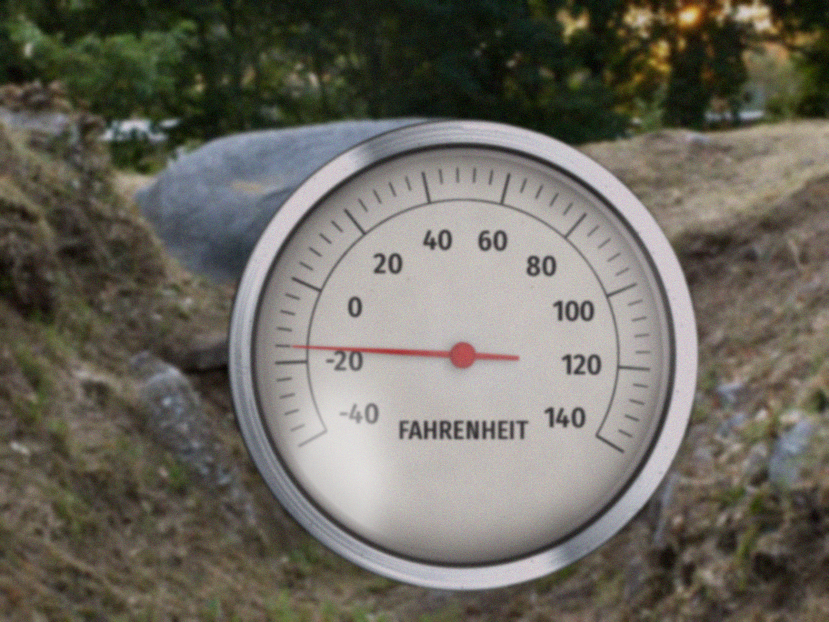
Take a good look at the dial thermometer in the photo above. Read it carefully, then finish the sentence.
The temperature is -16 °F
